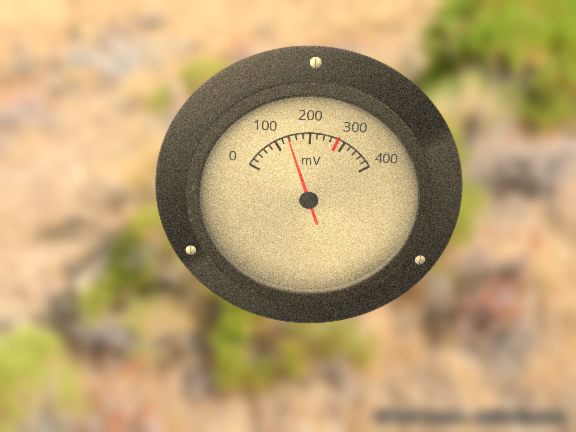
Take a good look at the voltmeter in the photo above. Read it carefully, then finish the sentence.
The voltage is 140 mV
